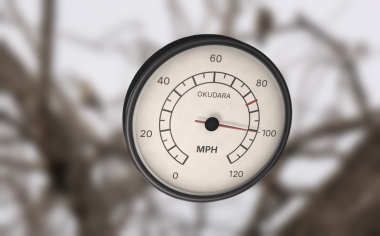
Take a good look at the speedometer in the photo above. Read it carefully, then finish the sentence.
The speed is 100 mph
